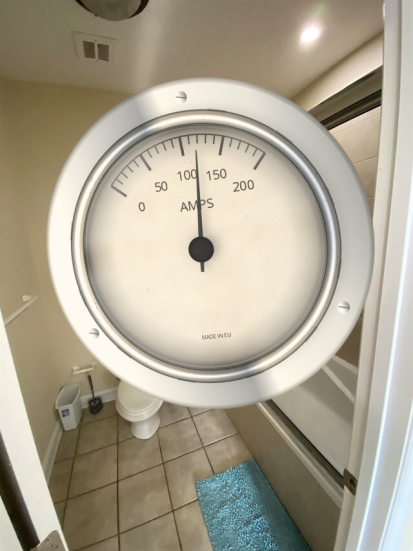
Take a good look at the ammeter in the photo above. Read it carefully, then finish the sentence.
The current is 120 A
